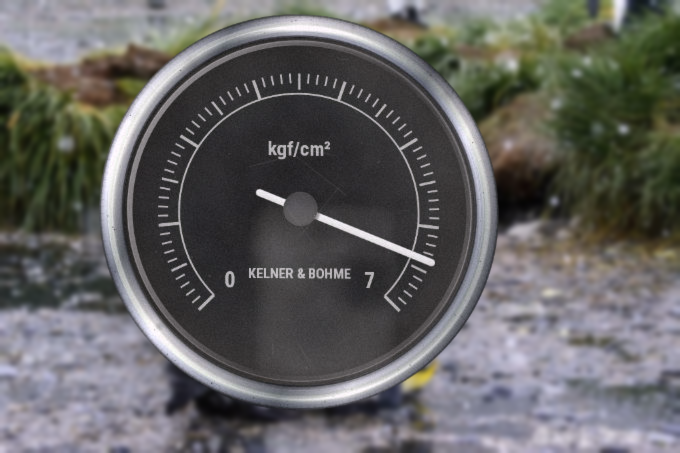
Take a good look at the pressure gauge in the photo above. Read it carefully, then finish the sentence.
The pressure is 6.4 kg/cm²
